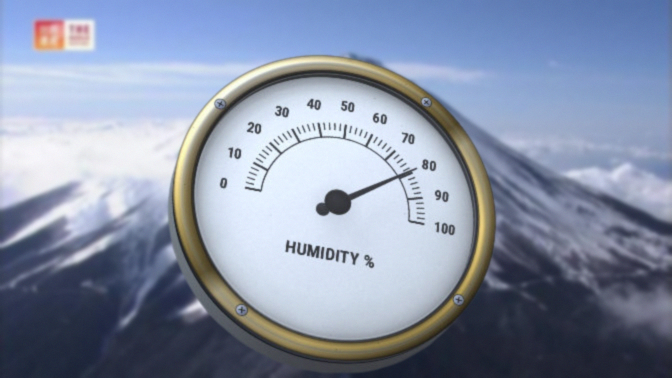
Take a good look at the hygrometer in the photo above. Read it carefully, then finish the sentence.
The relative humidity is 80 %
